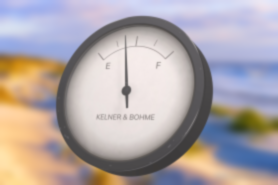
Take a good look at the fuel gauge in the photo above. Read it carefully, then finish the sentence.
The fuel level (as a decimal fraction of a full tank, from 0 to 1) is 0.375
